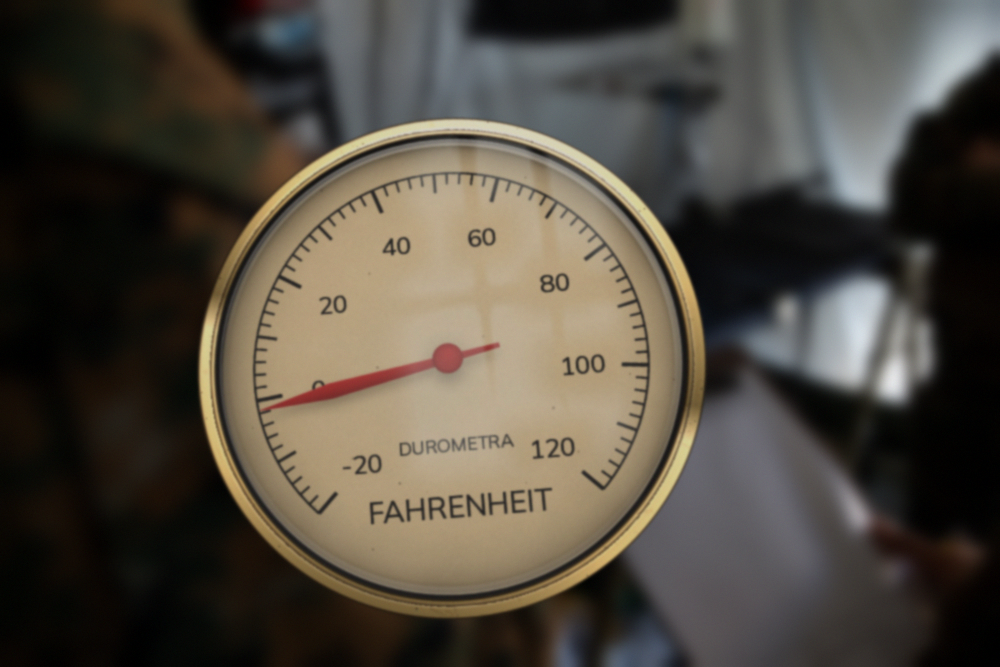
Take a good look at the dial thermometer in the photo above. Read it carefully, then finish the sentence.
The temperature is -2 °F
